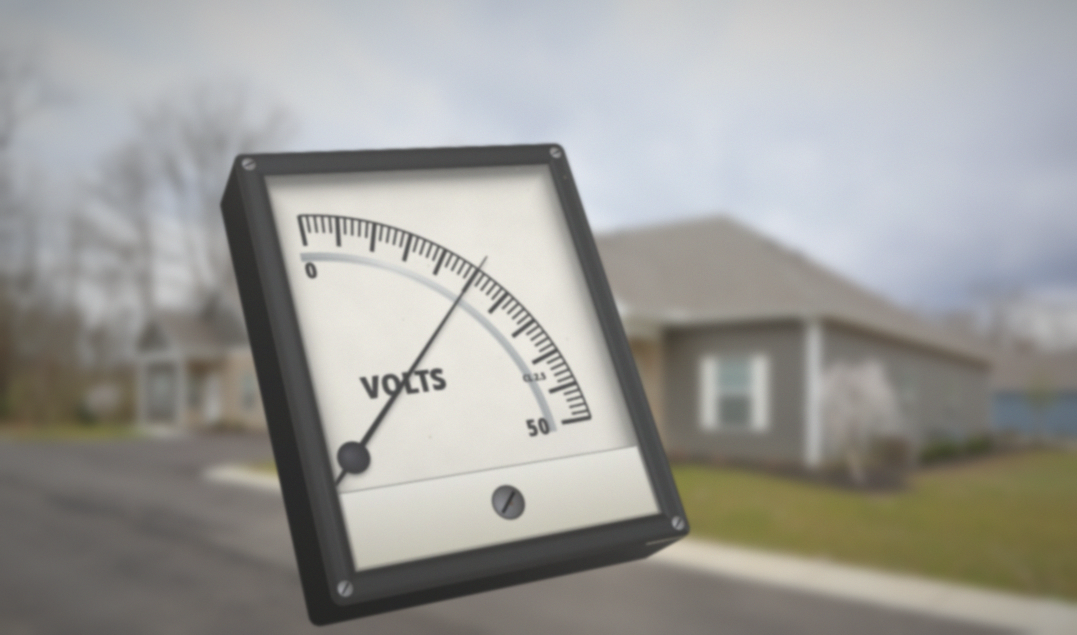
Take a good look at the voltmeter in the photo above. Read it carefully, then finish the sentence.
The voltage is 25 V
